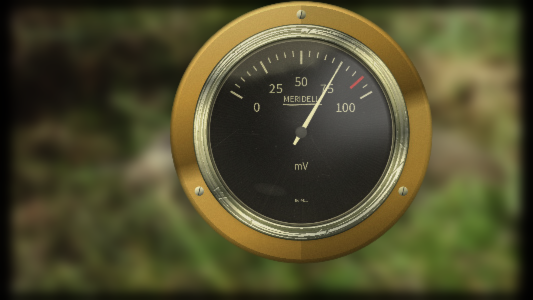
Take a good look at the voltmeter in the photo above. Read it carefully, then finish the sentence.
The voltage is 75 mV
